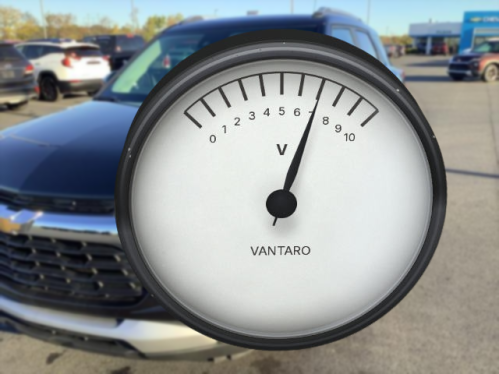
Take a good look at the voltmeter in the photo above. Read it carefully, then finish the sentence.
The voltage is 7 V
